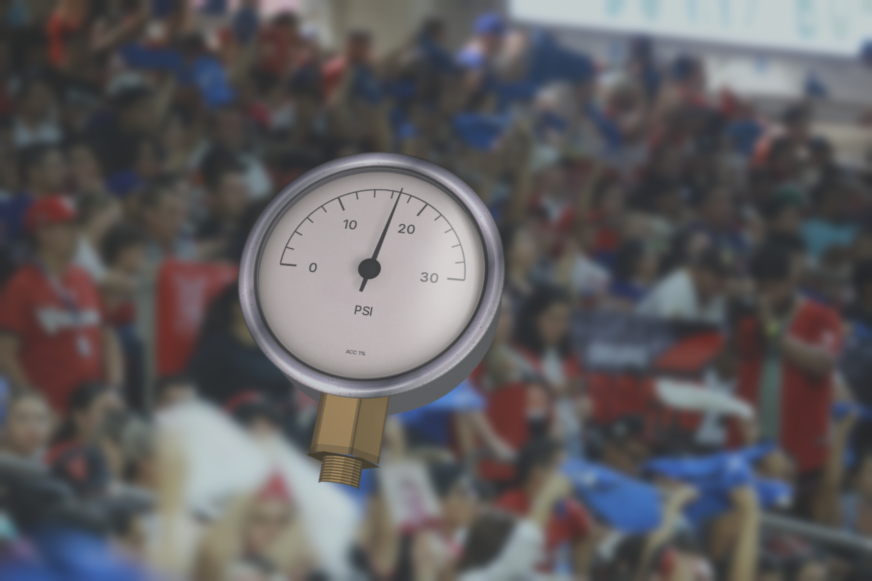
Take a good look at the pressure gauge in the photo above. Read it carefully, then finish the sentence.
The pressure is 17 psi
